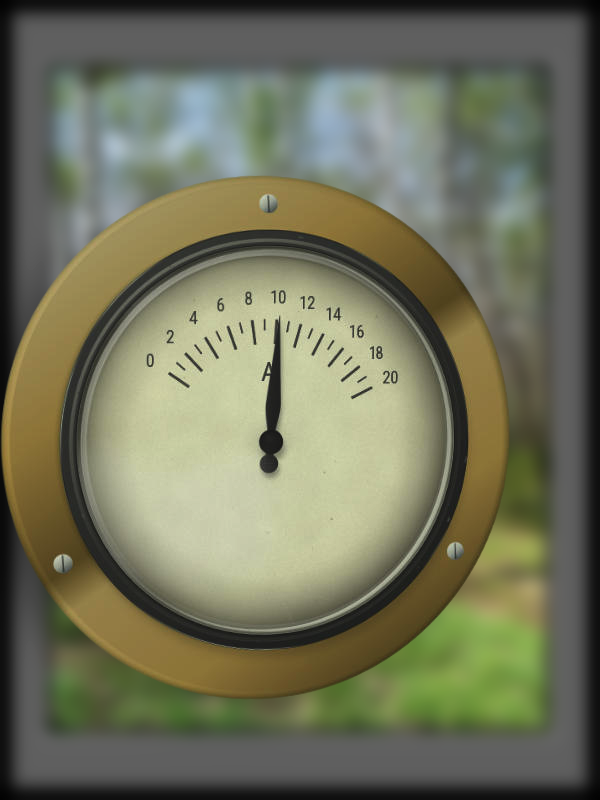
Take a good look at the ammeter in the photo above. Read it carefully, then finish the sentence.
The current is 10 A
